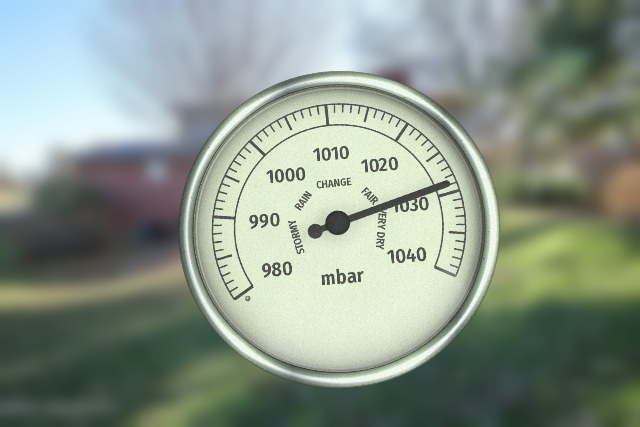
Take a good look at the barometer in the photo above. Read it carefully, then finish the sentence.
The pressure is 1029 mbar
